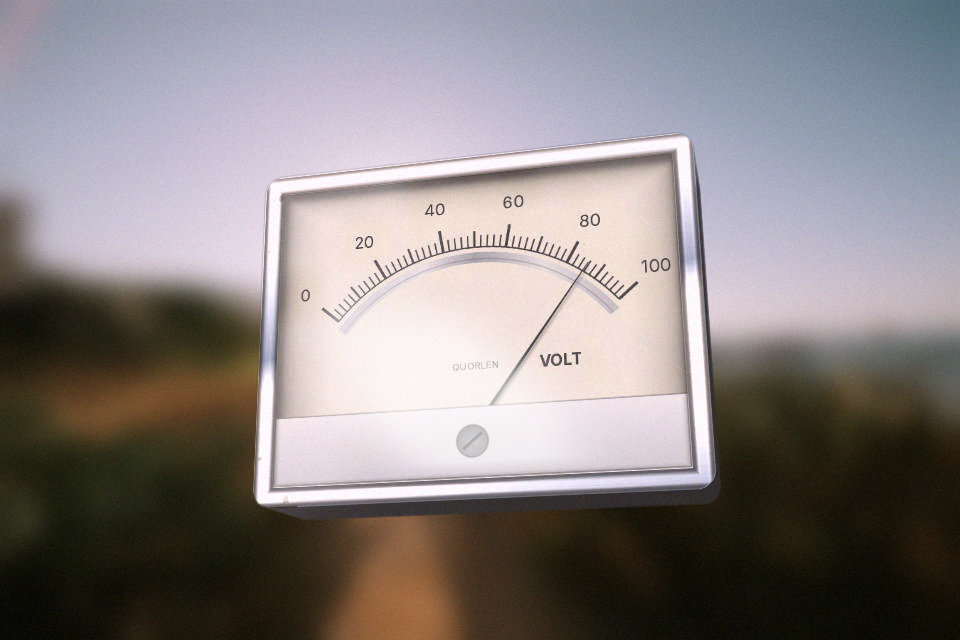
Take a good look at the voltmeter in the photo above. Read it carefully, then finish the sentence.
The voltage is 86 V
